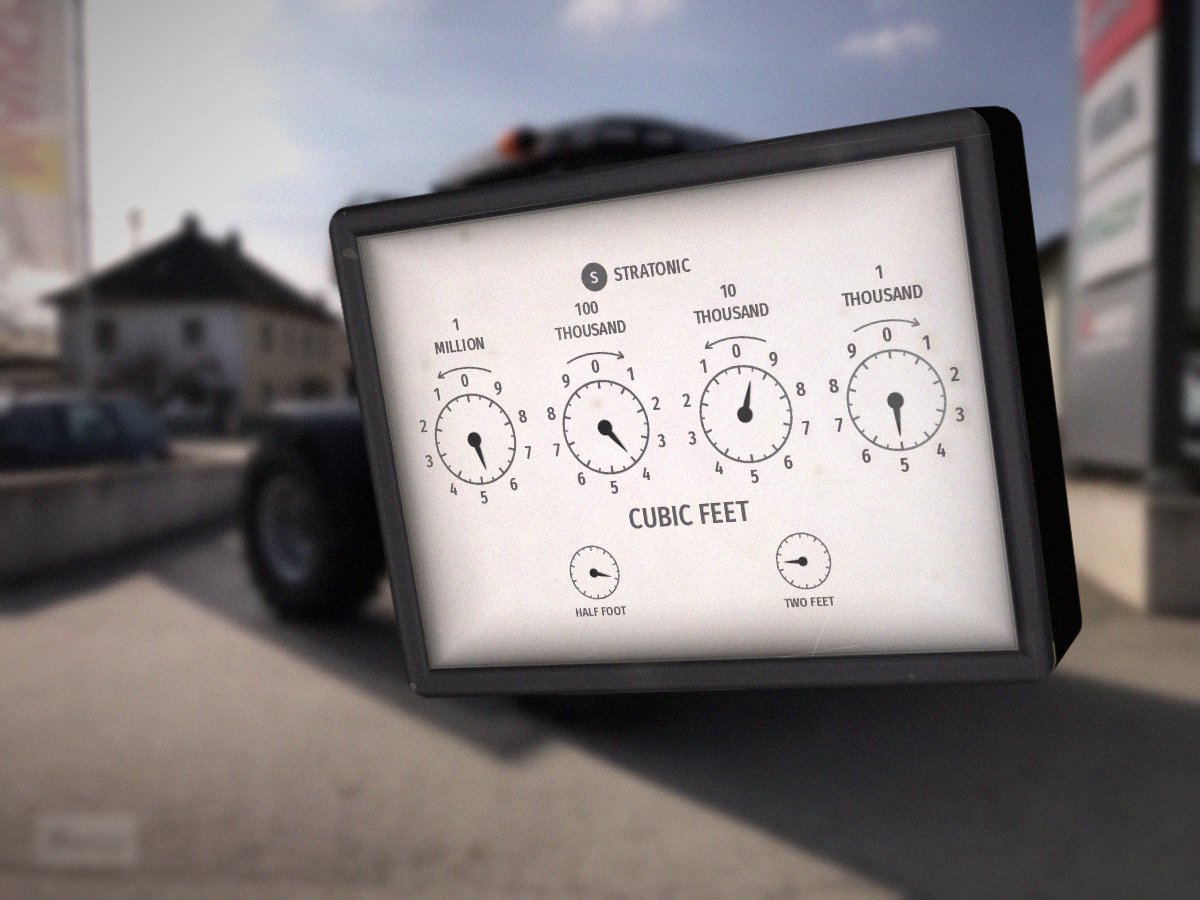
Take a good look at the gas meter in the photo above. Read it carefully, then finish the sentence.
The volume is 539500 ft³
